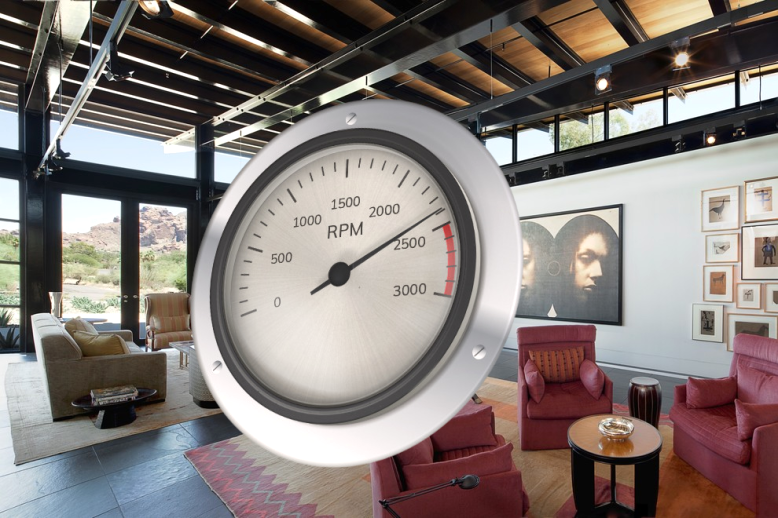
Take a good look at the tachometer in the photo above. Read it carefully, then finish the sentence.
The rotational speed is 2400 rpm
